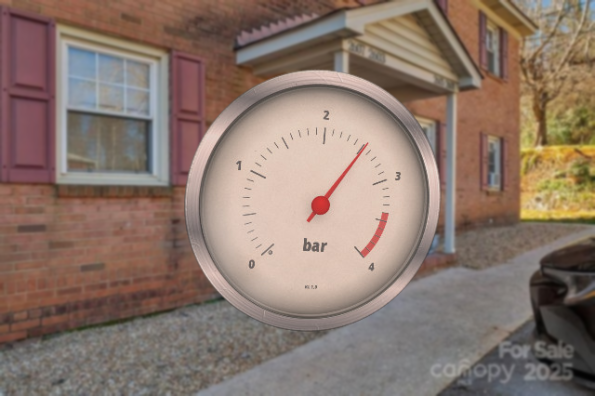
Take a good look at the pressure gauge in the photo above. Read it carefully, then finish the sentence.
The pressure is 2.5 bar
